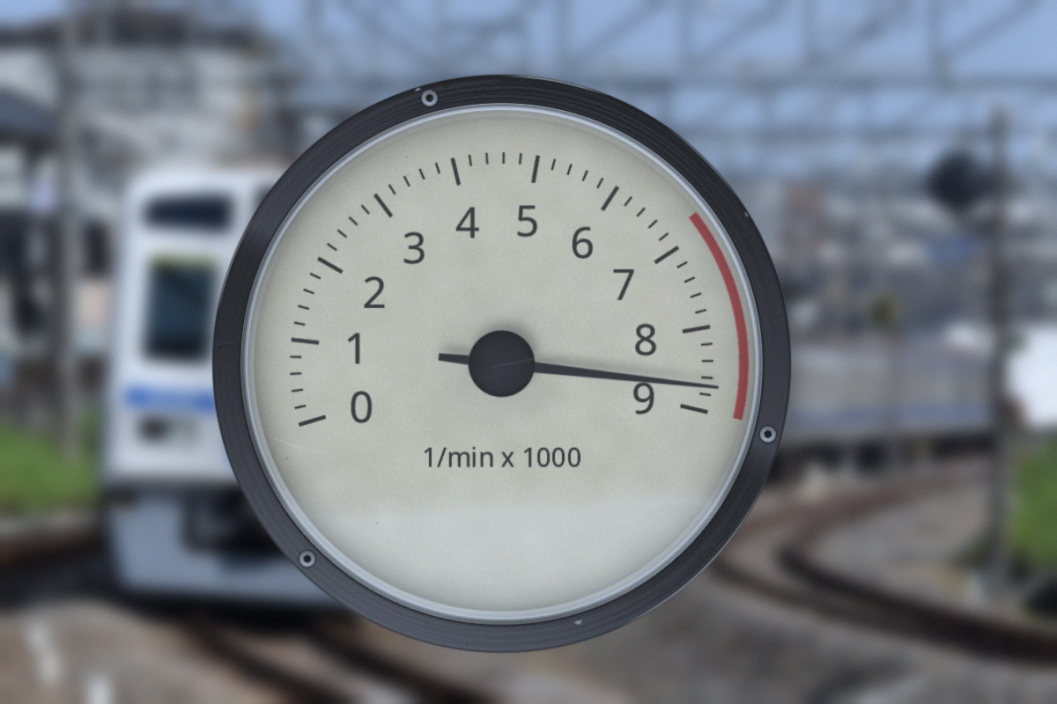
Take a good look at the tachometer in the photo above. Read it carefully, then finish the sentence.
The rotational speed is 8700 rpm
